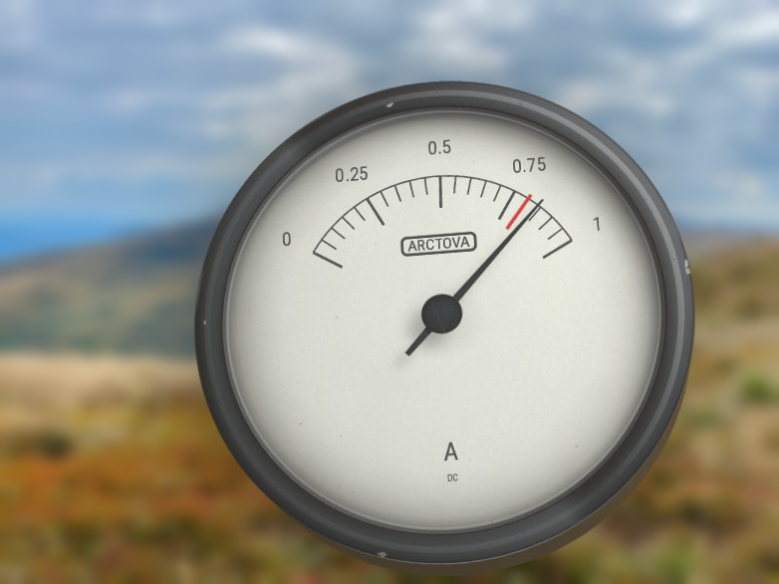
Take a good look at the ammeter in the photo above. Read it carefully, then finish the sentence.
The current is 0.85 A
